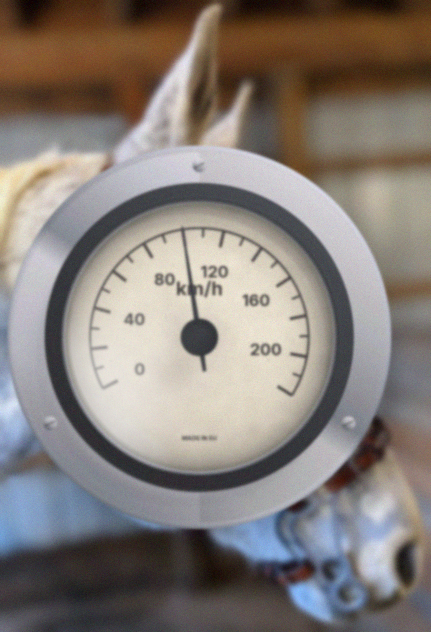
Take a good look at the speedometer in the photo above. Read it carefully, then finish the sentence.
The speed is 100 km/h
